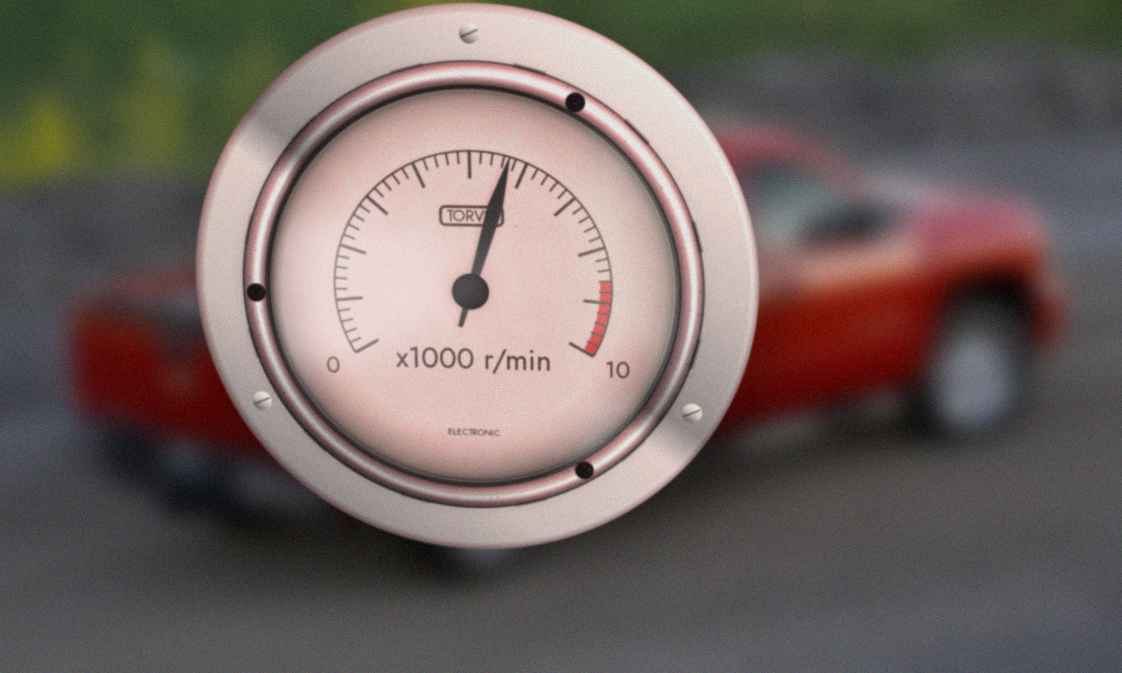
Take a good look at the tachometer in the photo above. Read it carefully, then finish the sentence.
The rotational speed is 5700 rpm
